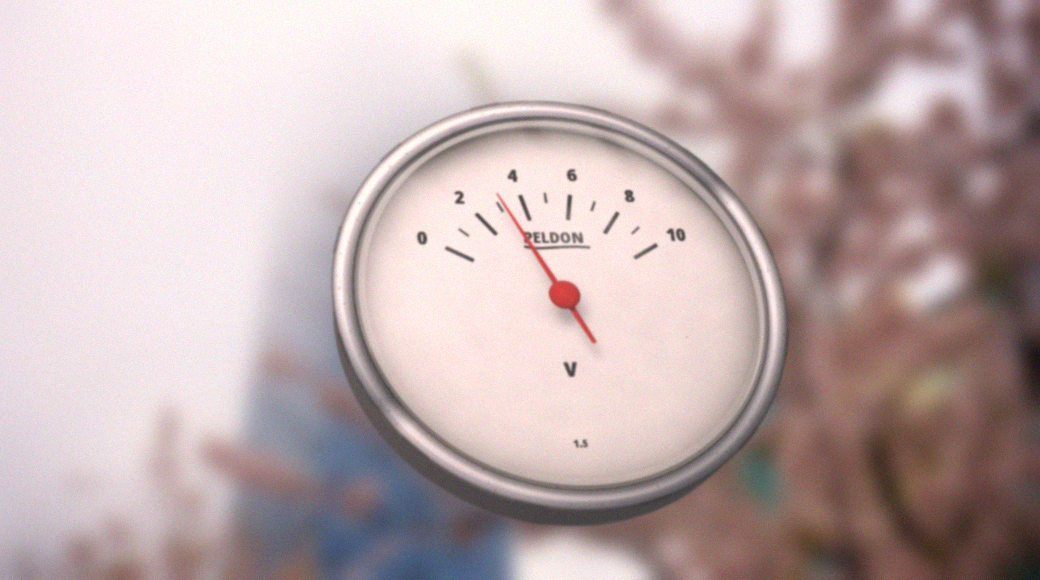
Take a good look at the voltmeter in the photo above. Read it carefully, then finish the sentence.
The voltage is 3 V
